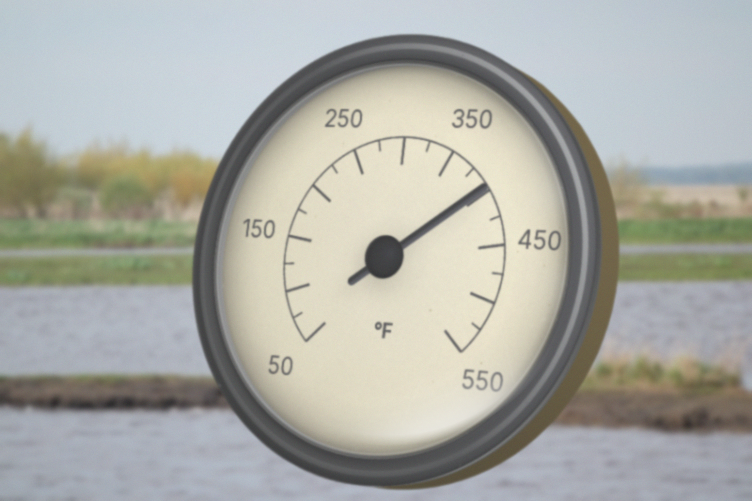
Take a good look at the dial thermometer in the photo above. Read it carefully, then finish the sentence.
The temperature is 400 °F
